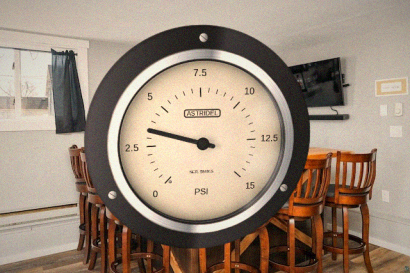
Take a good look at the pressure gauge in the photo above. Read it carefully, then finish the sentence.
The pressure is 3.5 psi
